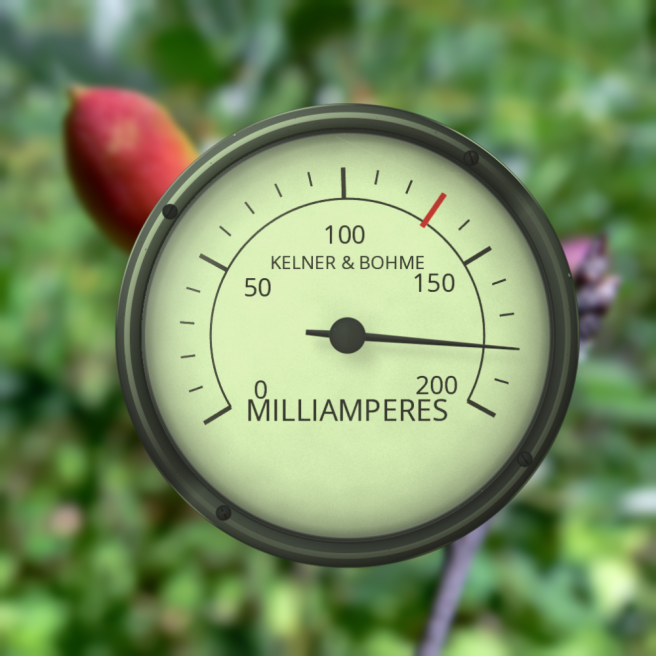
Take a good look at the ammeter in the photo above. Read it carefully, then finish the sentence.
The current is 180 mA
